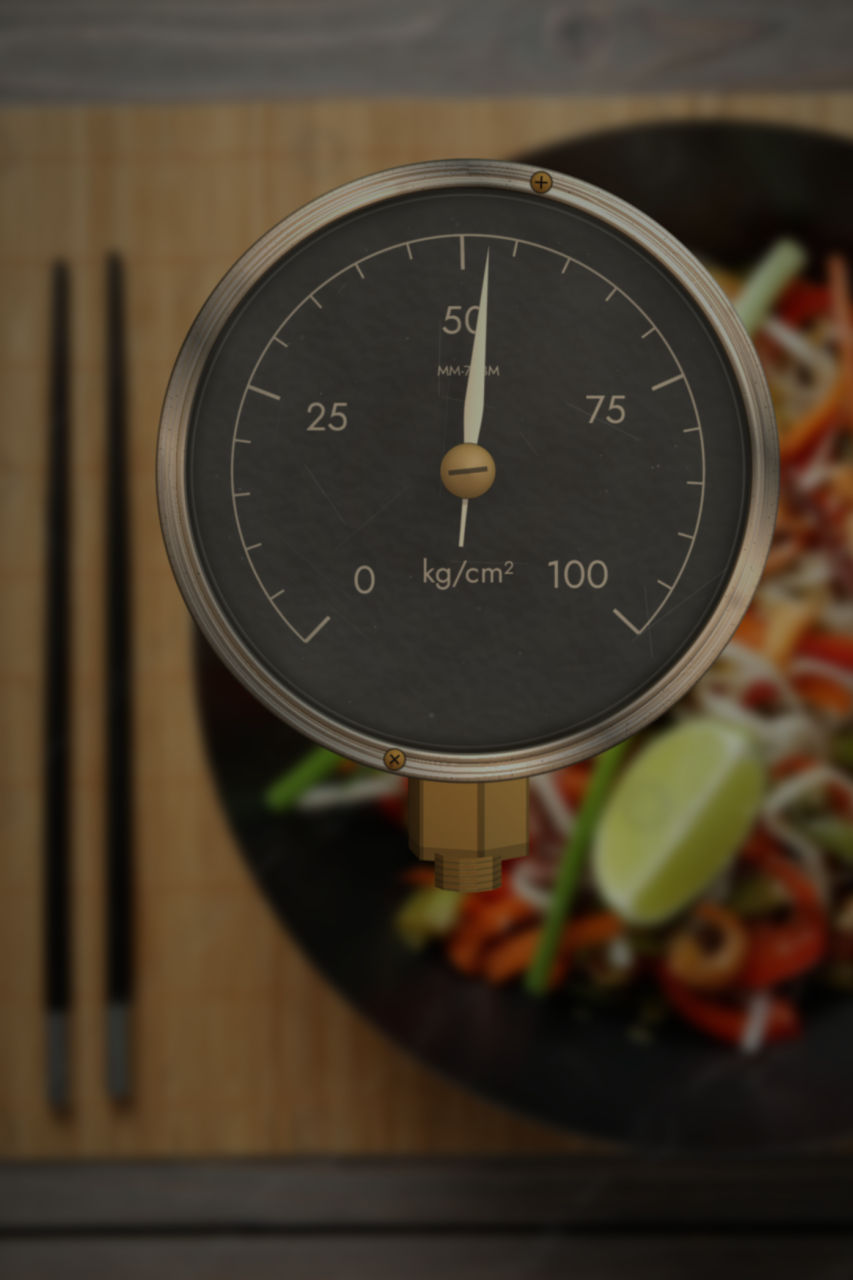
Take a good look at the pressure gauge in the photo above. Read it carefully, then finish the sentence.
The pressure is 52.5 kg/cm²
